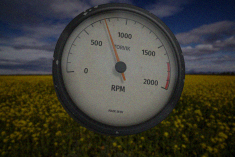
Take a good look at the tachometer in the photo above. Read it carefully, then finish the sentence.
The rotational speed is 750 rpm
